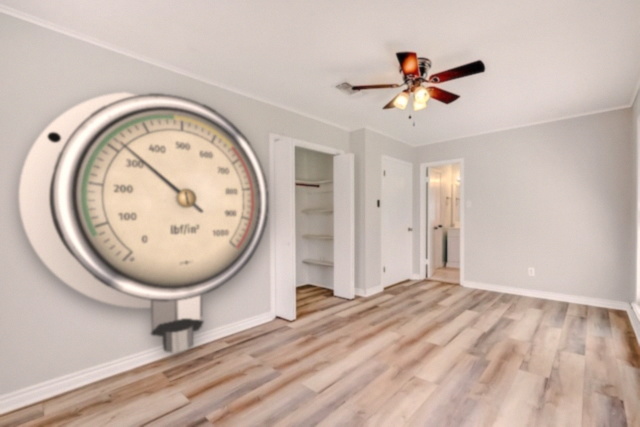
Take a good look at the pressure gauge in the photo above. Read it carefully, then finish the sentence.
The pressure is 320 psi
